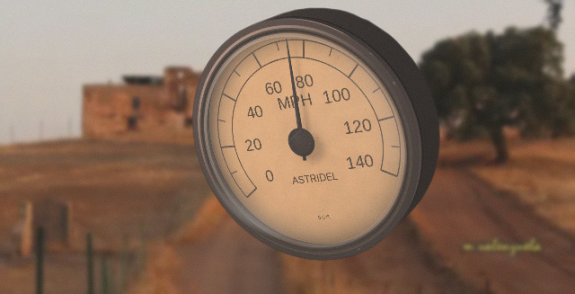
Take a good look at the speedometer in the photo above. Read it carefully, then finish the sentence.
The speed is 75 mph
